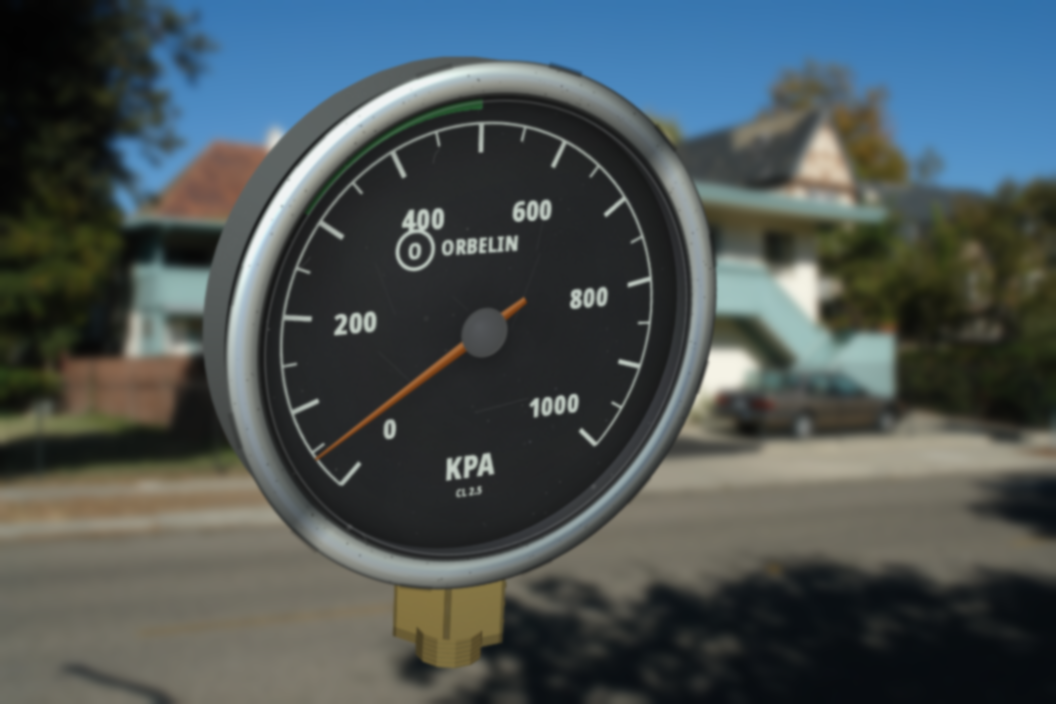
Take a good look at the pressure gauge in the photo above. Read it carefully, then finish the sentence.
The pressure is 50 kPa
